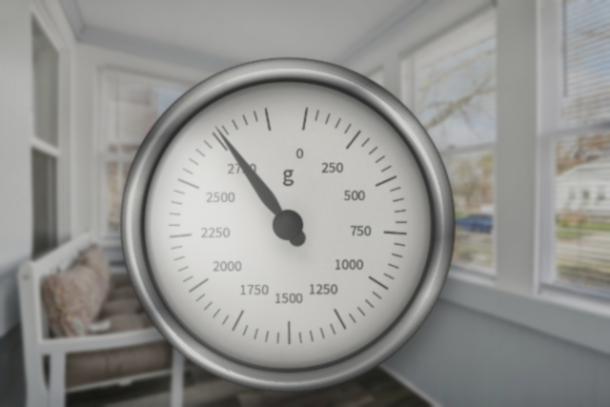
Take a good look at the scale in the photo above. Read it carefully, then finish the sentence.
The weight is 2775 g
